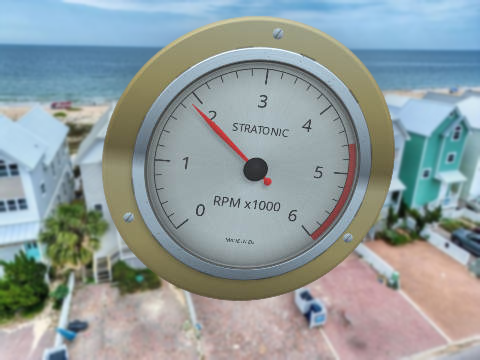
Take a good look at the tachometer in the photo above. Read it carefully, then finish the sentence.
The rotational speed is 1900 rpm
